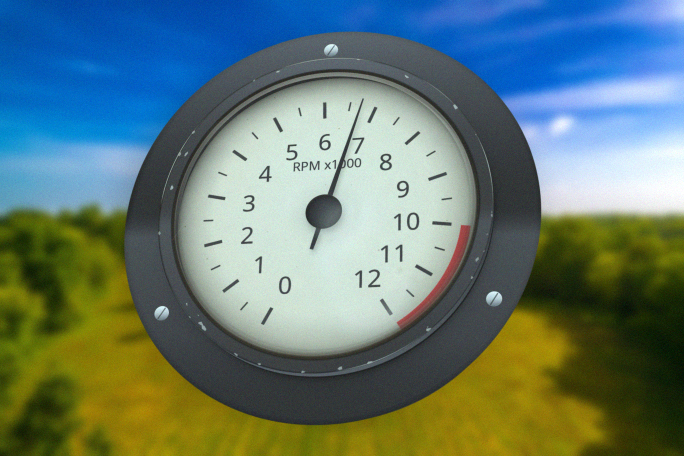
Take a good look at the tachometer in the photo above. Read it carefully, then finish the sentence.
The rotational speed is 6750 rpm
